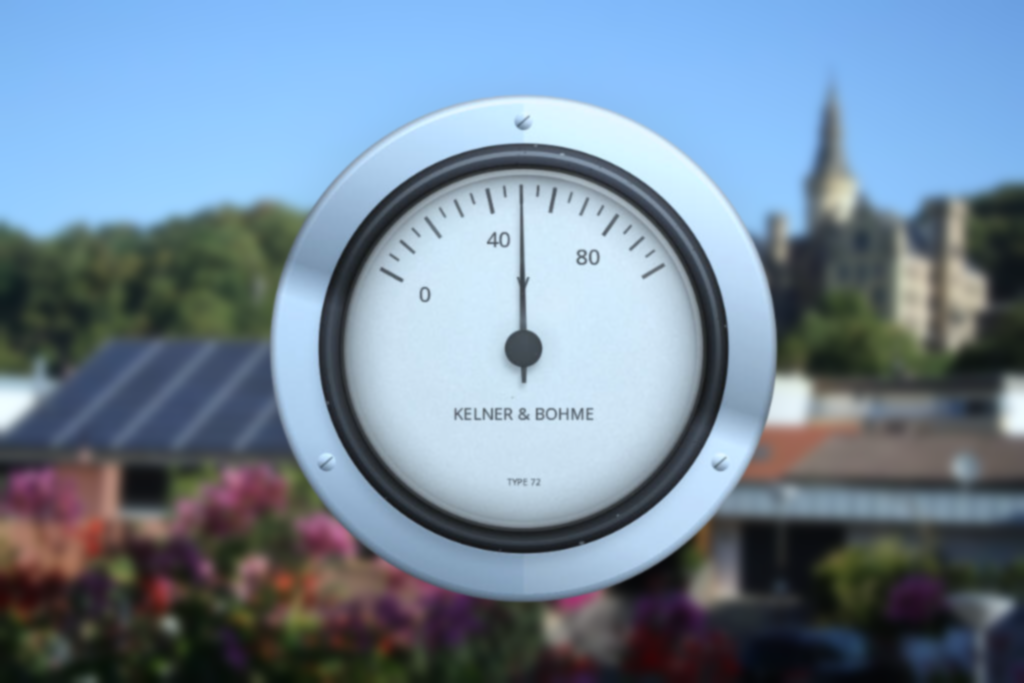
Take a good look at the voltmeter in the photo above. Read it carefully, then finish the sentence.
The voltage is 50 V
